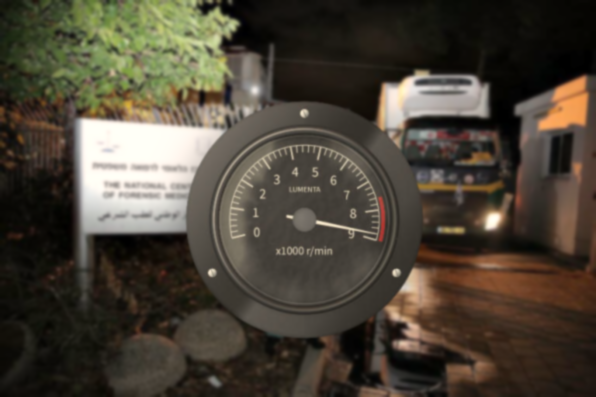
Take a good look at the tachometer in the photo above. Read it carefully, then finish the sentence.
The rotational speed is 8800 rpm
